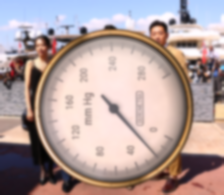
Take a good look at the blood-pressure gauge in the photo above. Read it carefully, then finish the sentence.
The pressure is 20 mmHg
